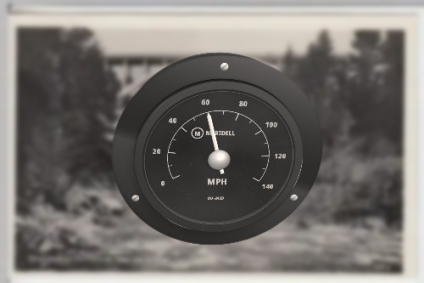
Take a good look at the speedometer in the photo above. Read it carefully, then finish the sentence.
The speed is 60 mph
